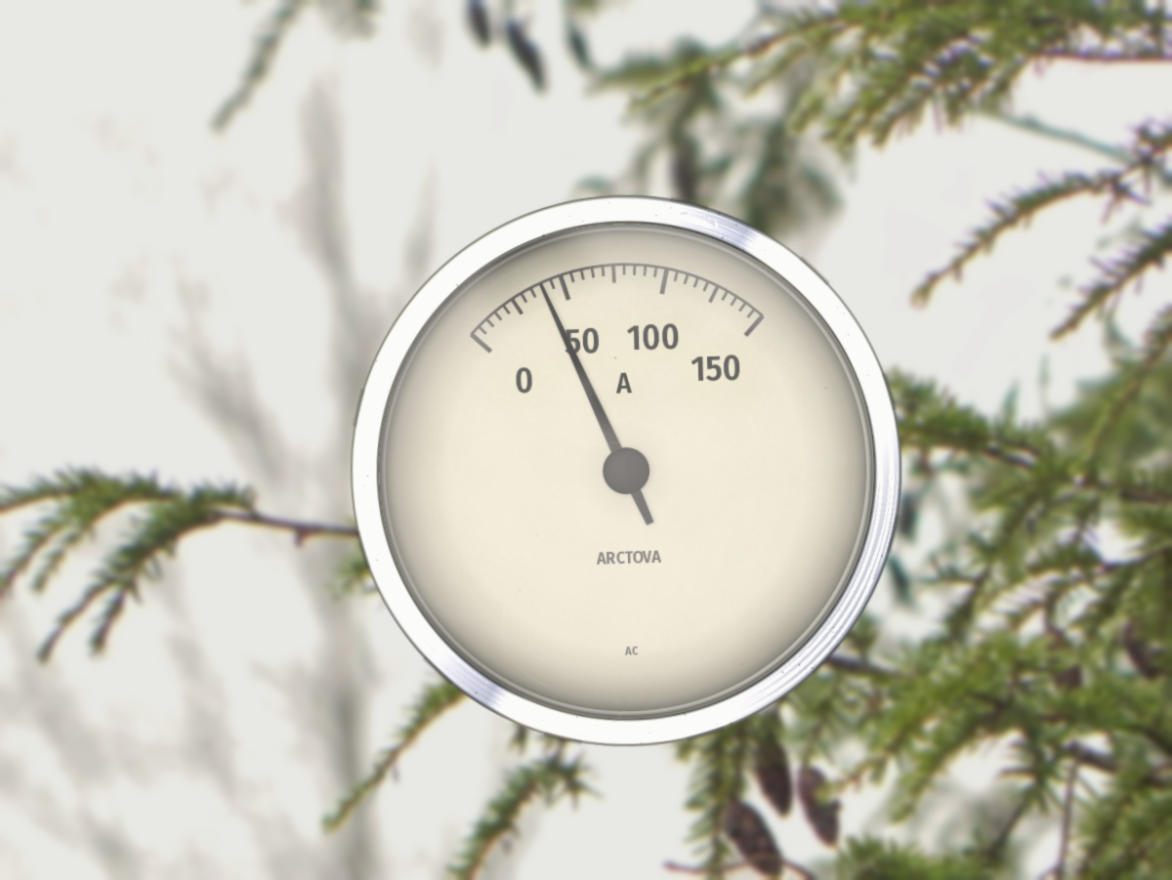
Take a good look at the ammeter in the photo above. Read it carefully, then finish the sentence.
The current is 40 A
